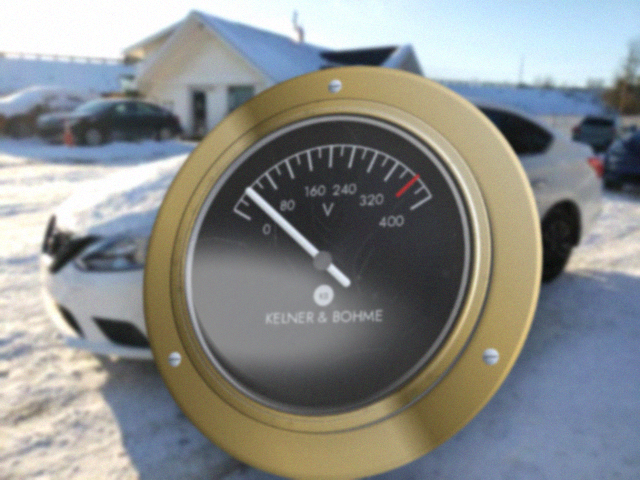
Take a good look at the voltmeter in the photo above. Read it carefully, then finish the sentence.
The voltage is 40 V
